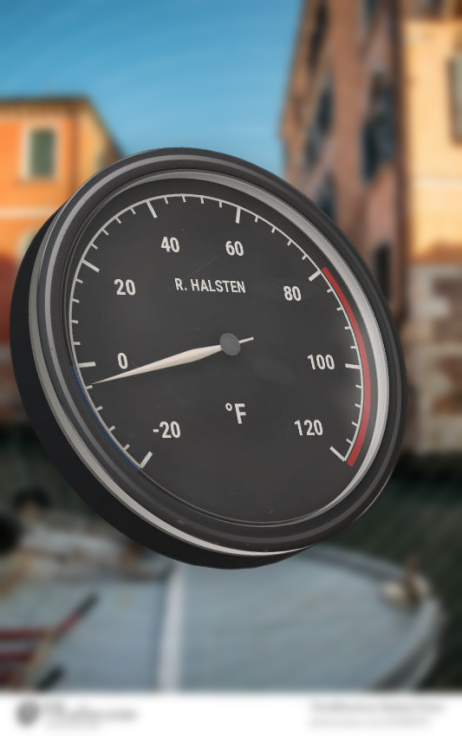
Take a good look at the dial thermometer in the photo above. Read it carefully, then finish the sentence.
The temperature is -4 °F
